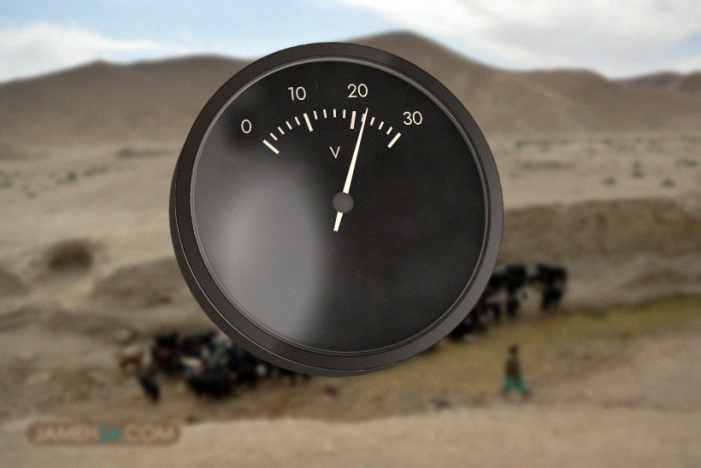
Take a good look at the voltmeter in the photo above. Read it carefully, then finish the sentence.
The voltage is 22 V
